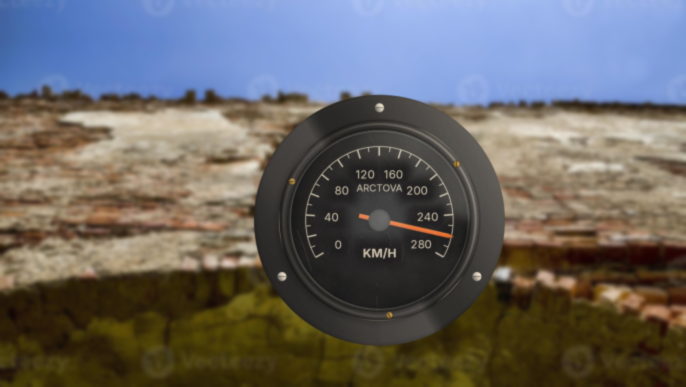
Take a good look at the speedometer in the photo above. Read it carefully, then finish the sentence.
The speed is 260 km/h
